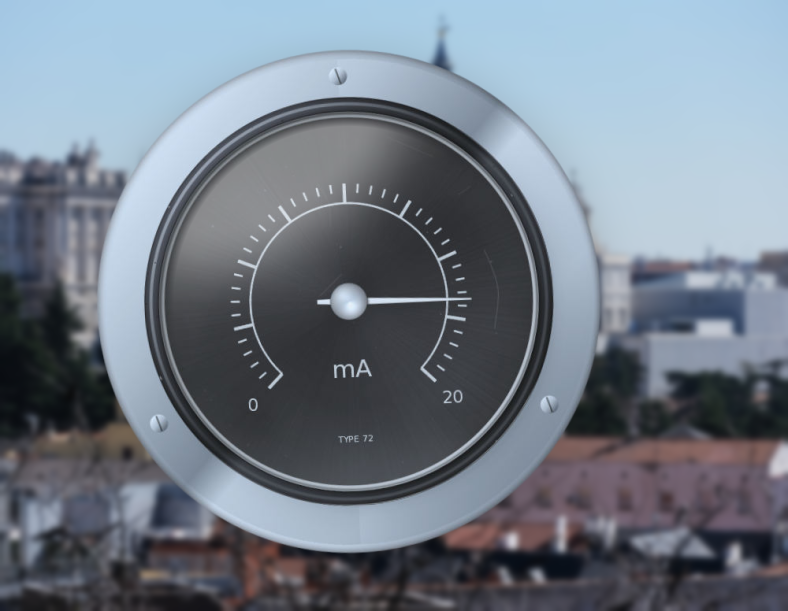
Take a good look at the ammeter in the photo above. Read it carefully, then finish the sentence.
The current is 16.75 mA
